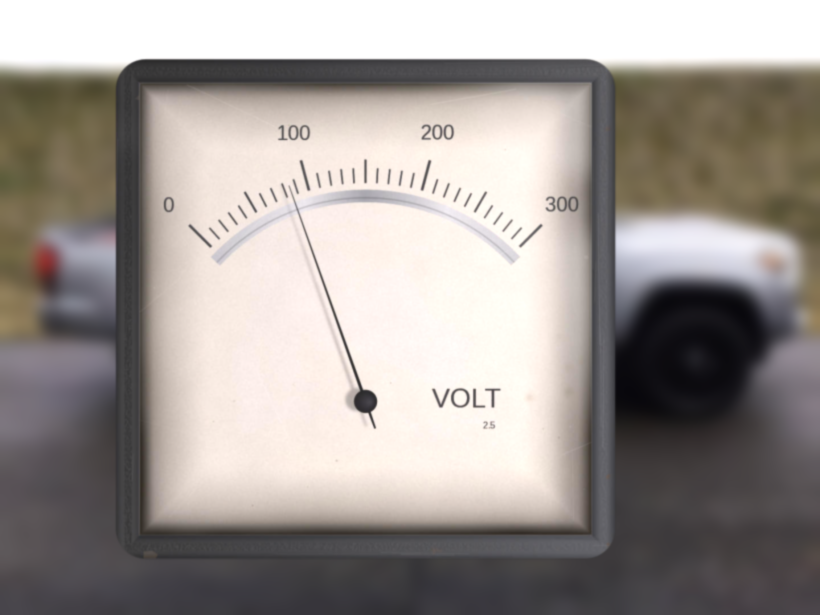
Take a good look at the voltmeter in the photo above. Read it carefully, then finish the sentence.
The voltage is 85 V
